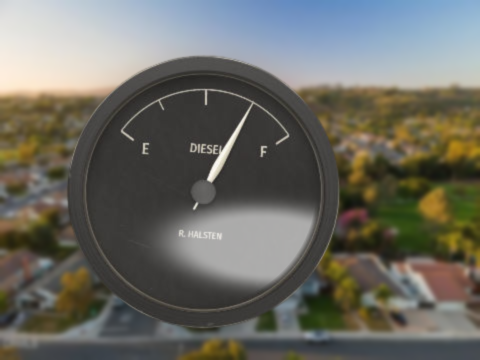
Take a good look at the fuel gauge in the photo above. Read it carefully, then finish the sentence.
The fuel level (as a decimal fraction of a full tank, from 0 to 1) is 0.75
